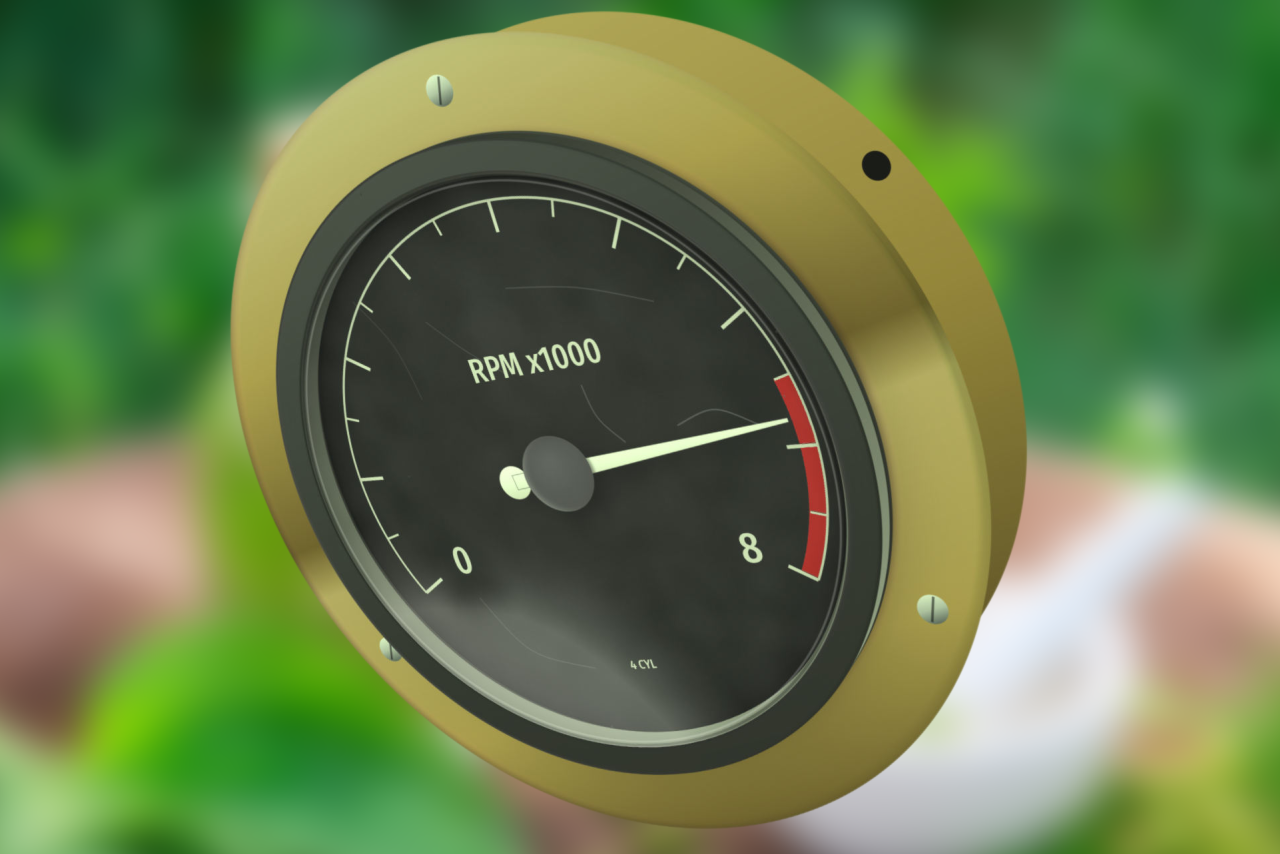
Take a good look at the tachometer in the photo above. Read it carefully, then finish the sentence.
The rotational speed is 6750 rpm
